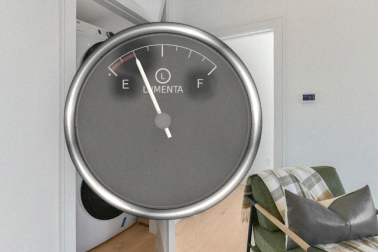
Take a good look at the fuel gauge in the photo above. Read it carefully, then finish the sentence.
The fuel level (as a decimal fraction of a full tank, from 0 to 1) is 0.25
